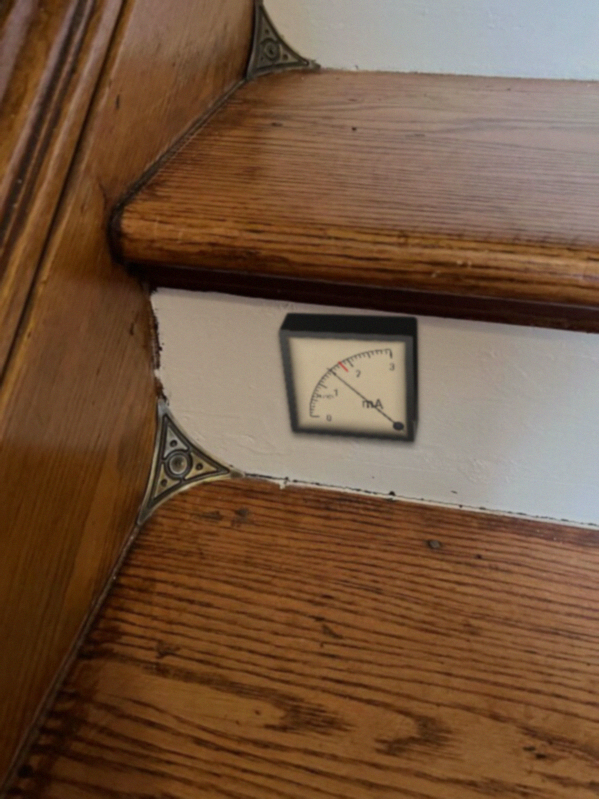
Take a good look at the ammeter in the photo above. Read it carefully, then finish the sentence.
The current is 1.5 mA
